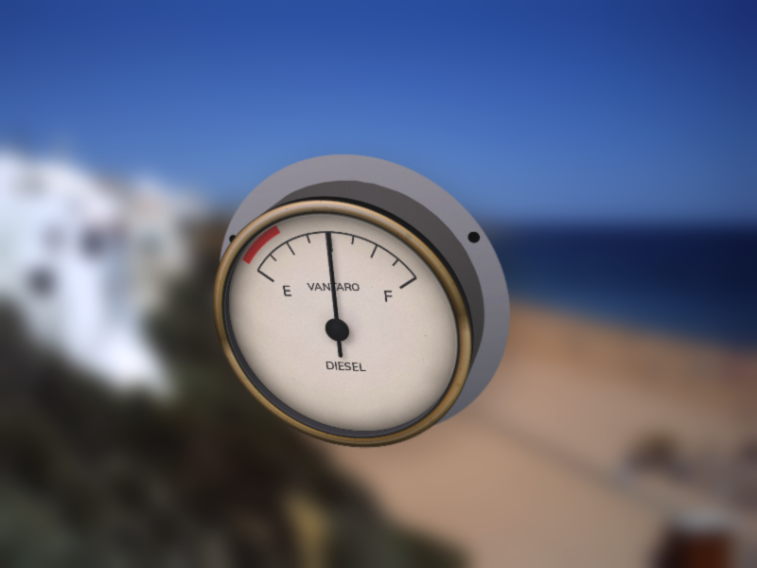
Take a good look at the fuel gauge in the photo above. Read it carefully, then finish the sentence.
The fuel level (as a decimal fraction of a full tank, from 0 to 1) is 0.5
